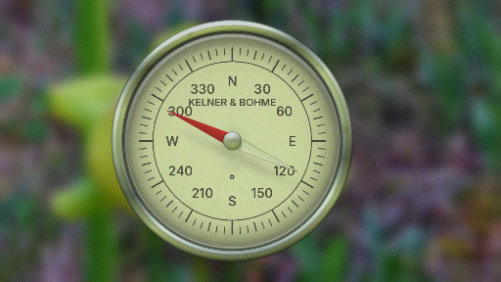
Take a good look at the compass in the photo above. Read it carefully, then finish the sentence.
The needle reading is 295 °
